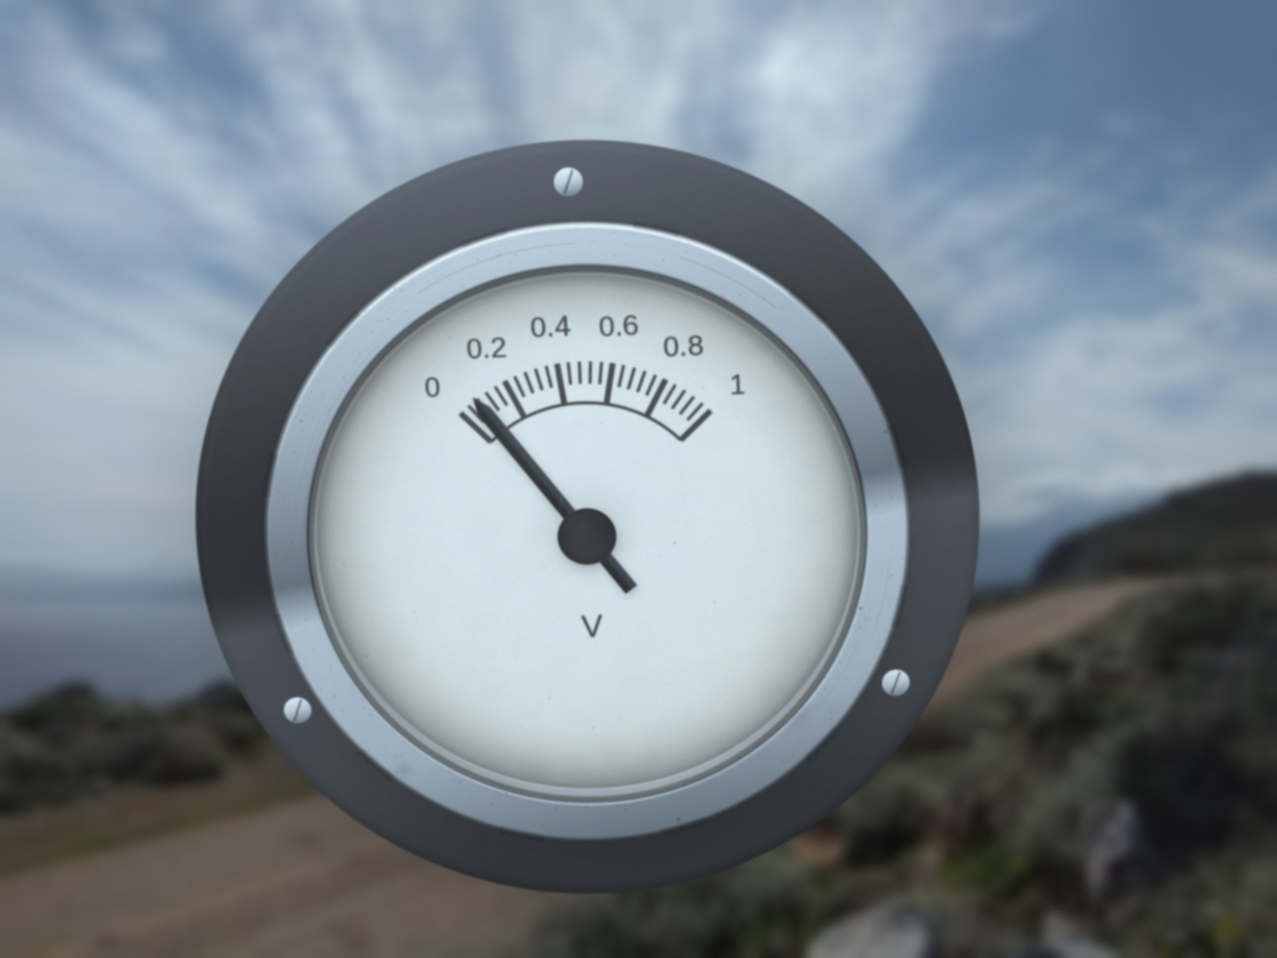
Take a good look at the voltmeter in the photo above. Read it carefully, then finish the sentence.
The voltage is 0.08 V
